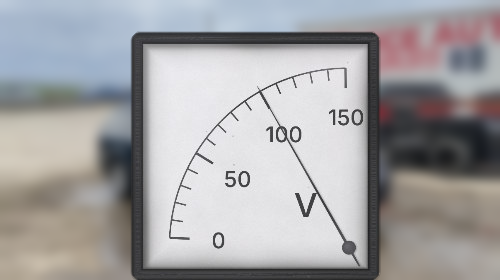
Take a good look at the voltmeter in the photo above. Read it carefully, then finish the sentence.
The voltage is 100 V
